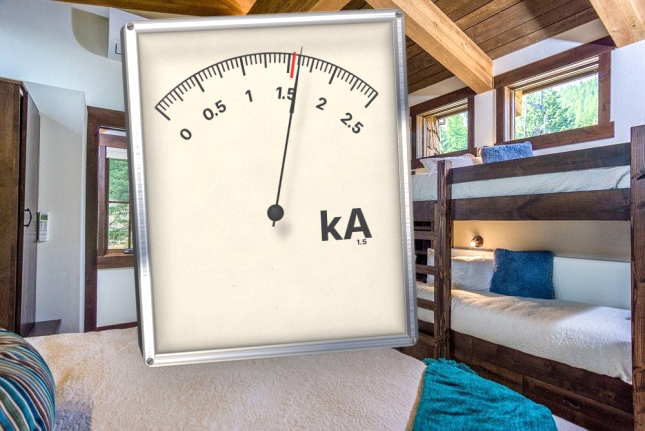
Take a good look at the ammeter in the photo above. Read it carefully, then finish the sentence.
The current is 1.6 kA
